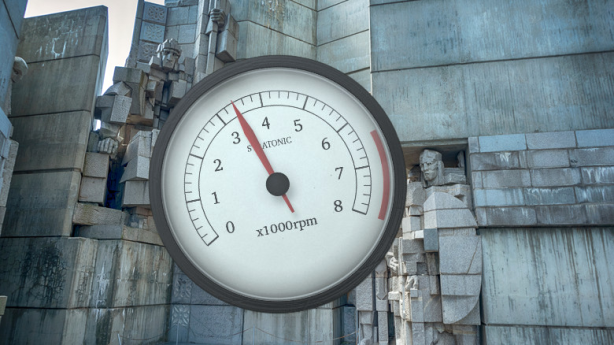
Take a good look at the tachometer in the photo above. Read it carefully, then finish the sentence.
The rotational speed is 3400 rpm
